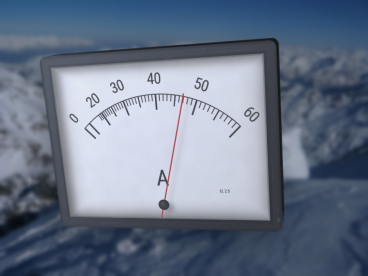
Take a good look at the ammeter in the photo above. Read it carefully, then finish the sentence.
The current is 47 A
